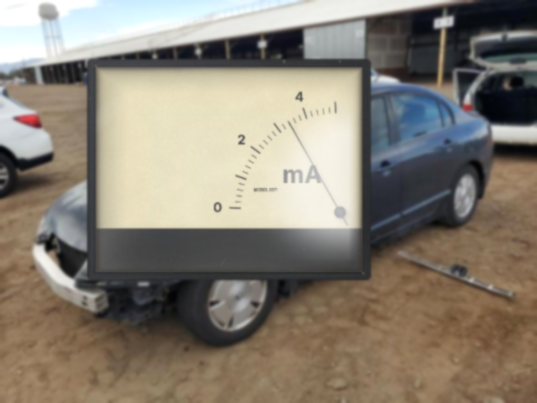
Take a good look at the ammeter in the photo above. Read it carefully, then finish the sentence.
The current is 3.4 mA
